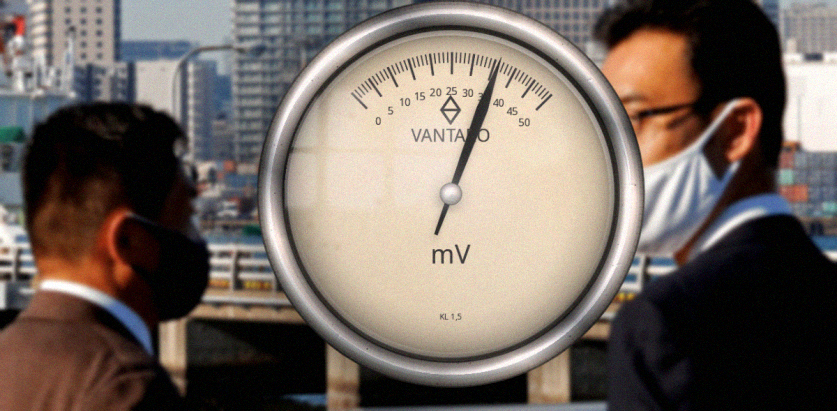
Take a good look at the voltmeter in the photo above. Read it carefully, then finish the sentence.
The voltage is 36 mV
